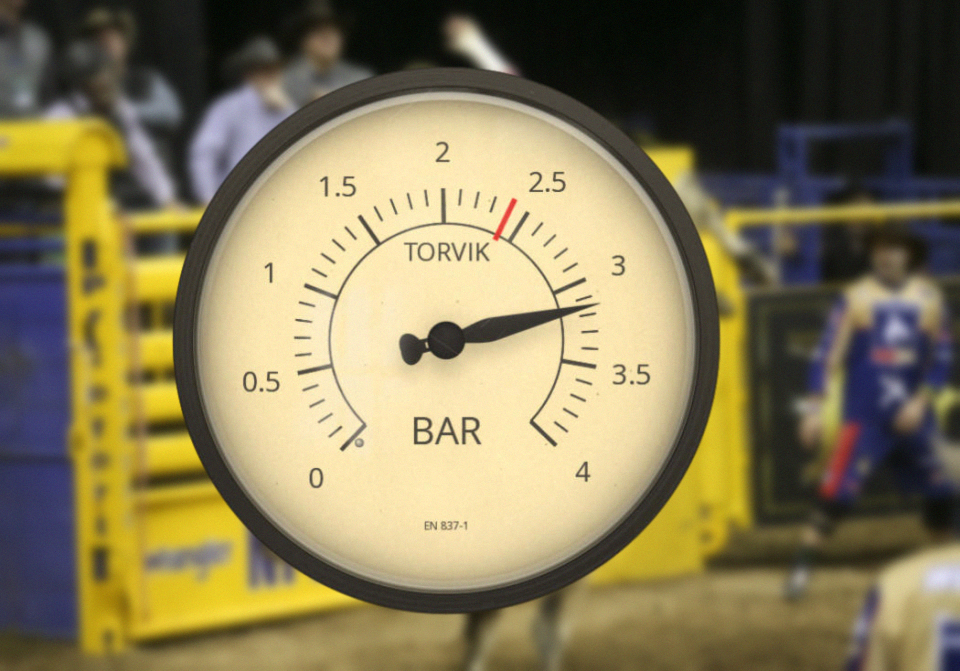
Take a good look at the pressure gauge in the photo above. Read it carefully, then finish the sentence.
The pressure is 3.15 bar
